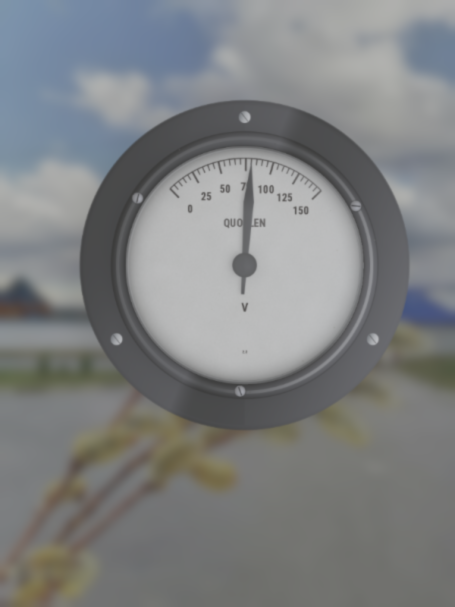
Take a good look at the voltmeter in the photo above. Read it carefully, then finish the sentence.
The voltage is 80 V
